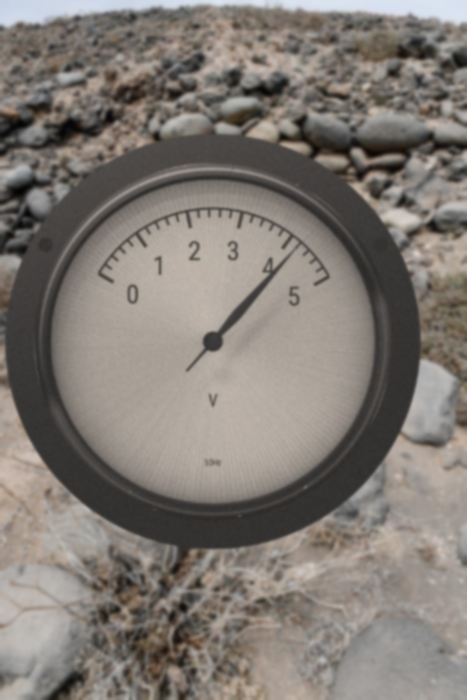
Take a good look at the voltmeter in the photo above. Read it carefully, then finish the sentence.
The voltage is 4.2 V
